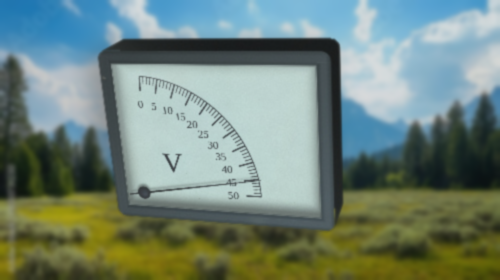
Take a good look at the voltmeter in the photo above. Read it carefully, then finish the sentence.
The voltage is 45 V
